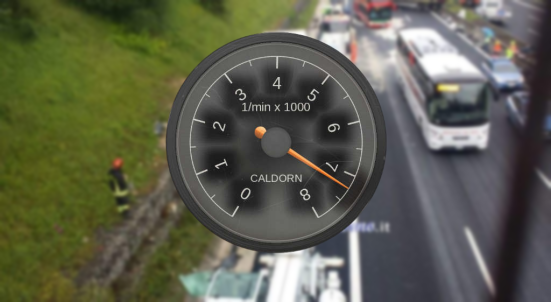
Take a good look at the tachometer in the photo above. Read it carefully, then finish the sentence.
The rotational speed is 7250 rpm
